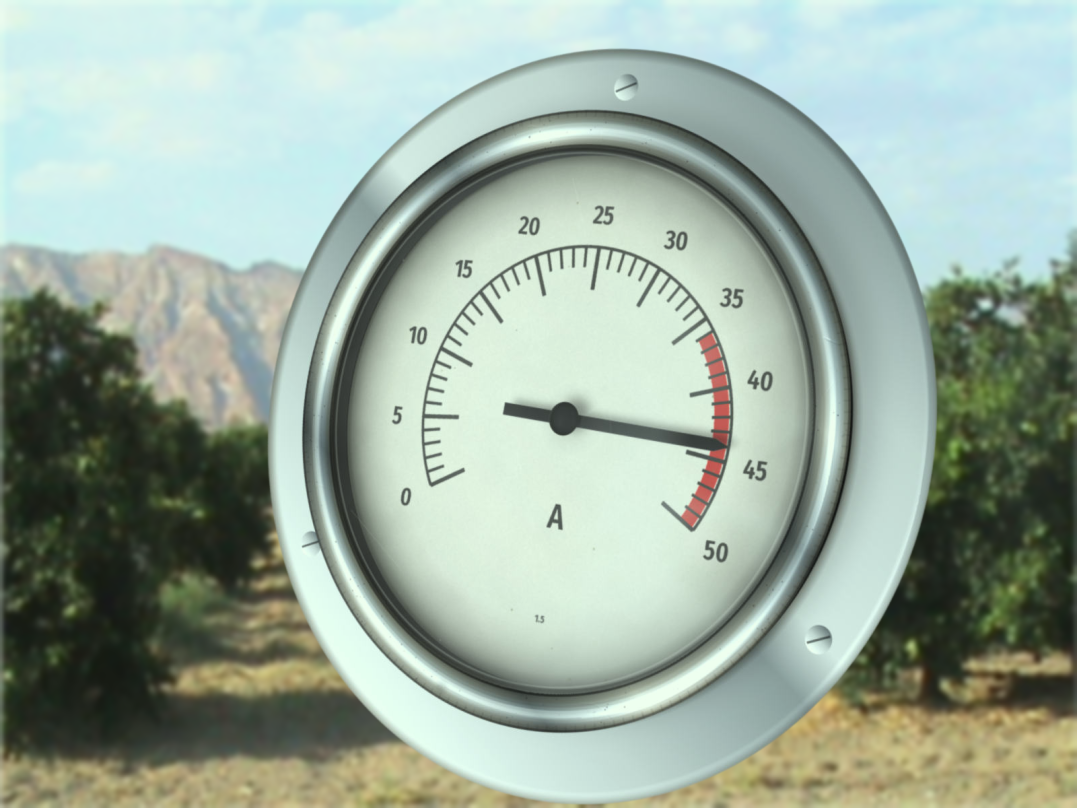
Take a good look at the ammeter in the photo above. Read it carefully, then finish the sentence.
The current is 44 A
